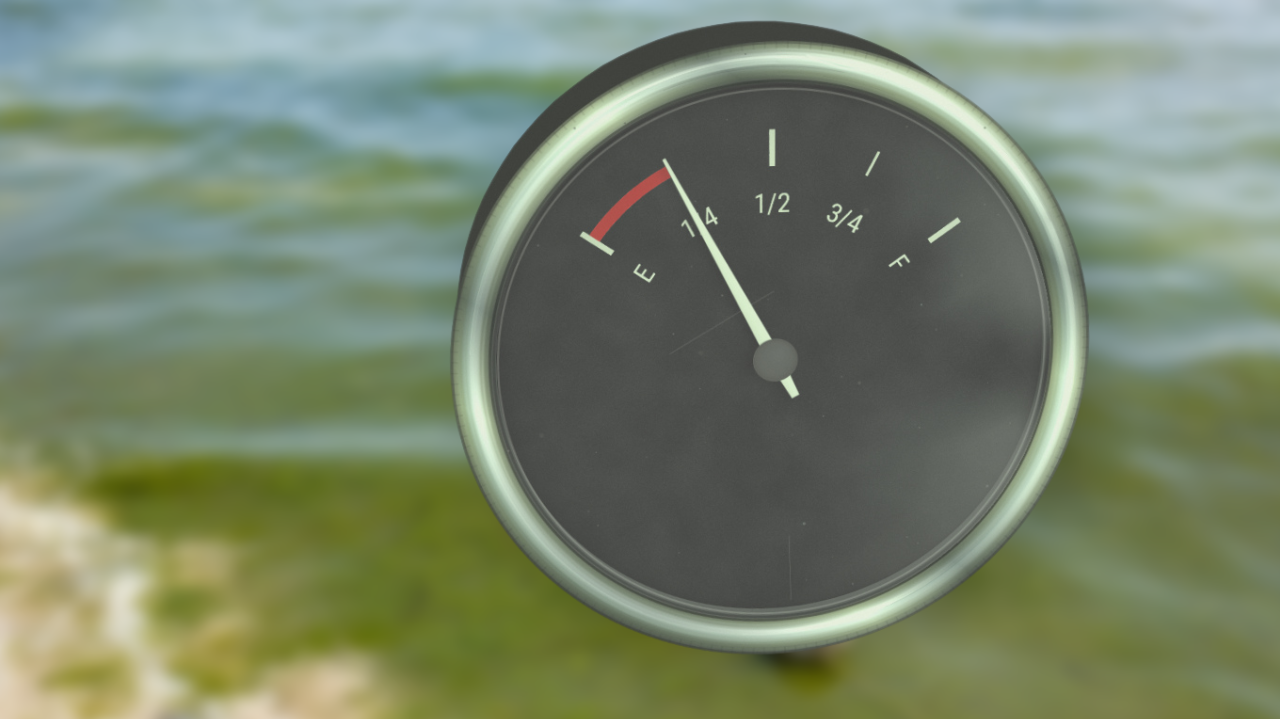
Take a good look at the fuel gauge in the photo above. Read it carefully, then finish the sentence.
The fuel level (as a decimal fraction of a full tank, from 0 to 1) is 0.25
